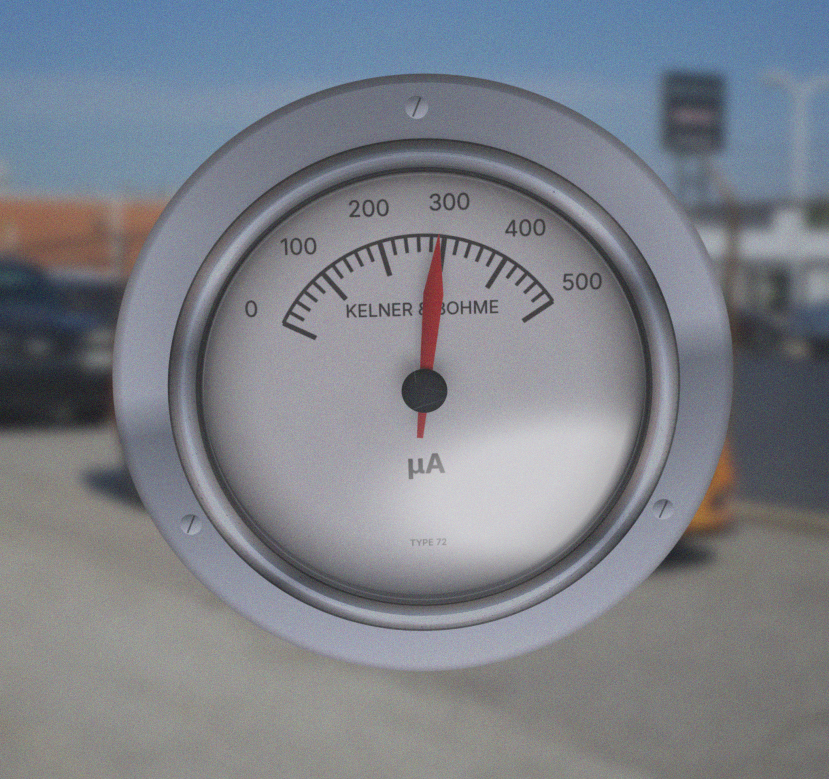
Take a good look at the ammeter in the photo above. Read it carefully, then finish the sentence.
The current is 290 µA
